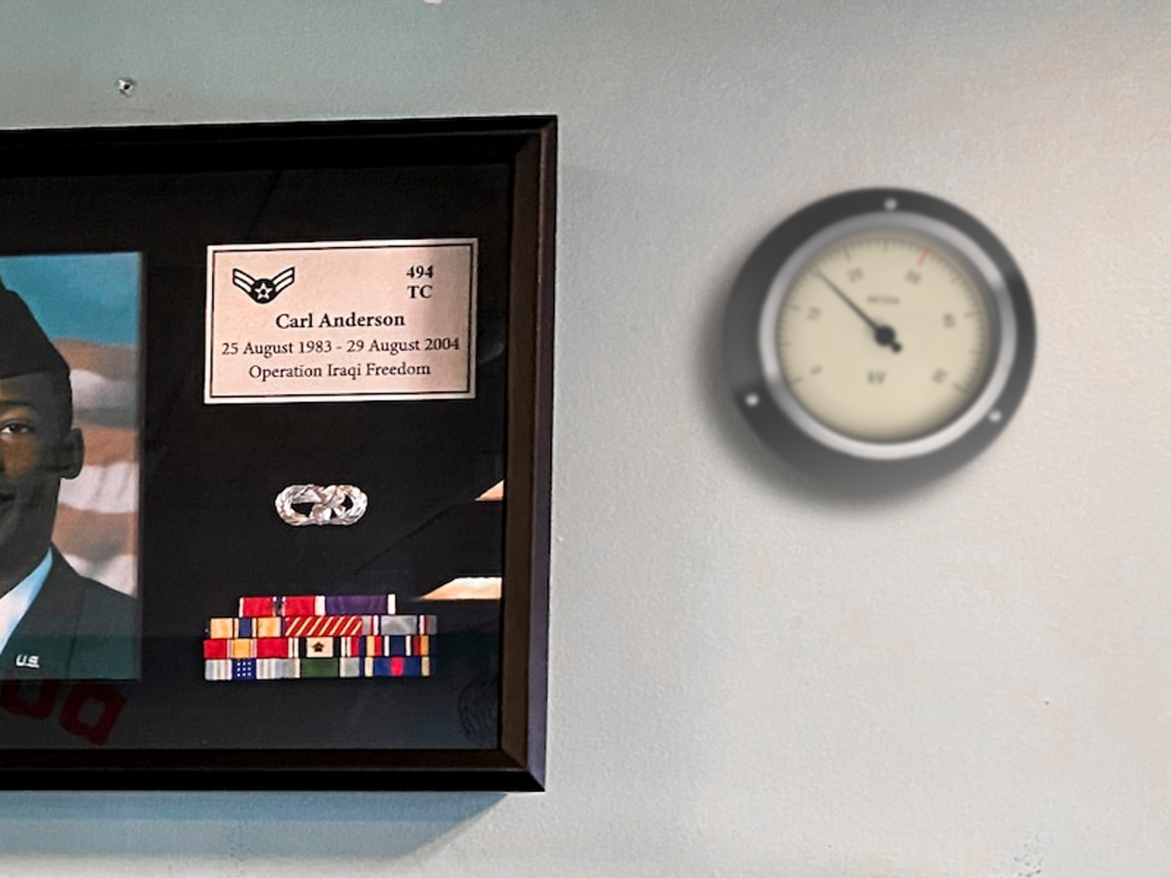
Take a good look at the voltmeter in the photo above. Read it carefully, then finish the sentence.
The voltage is 15 kV
